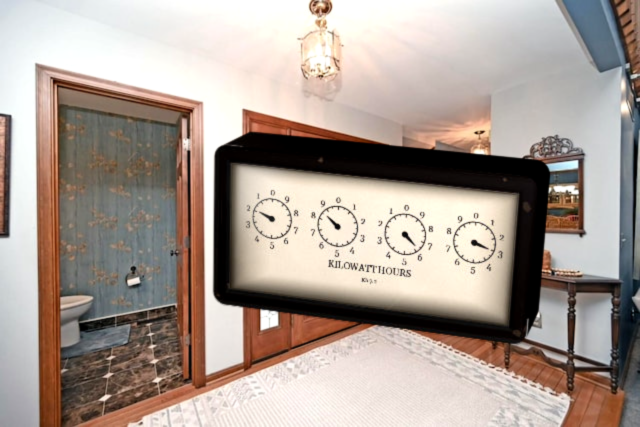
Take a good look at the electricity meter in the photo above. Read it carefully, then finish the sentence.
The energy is 1863 kWh
